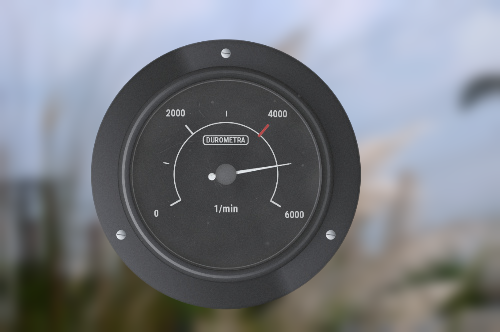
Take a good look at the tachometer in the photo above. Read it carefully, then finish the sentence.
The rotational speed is 5000 rpm
